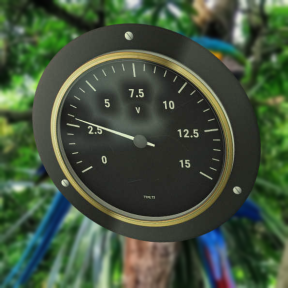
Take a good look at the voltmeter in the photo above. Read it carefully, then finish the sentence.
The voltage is 3 V
